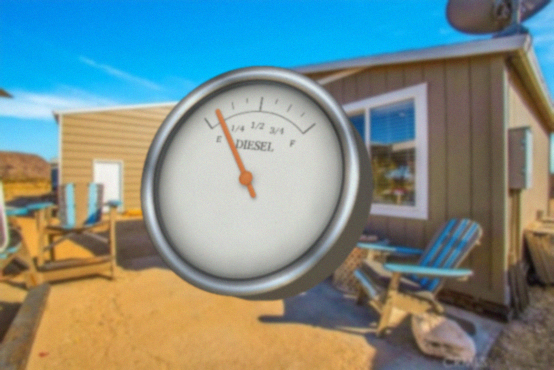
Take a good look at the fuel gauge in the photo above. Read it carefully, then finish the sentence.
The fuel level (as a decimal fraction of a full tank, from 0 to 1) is 0.125
